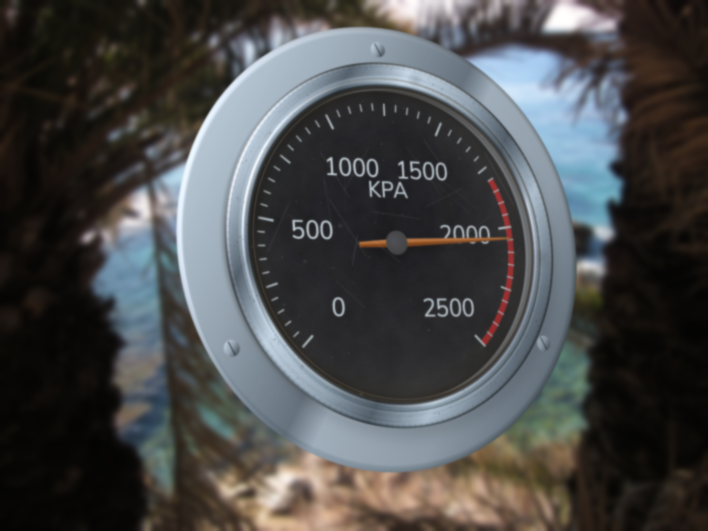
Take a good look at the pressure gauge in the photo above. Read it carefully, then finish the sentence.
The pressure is 2050 kPa
